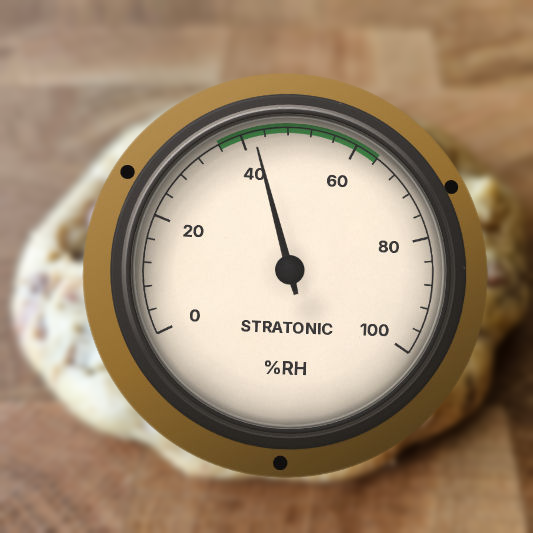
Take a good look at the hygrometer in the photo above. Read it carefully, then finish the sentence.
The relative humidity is 42 %
